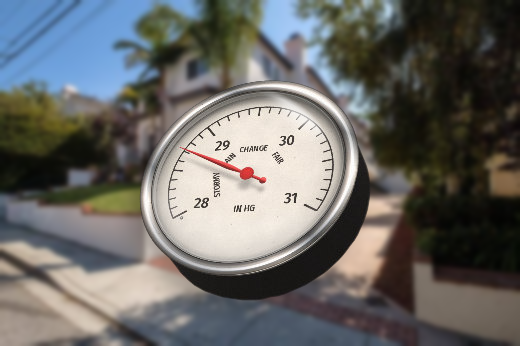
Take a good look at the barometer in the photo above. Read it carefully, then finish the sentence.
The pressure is 28.7 inHg
